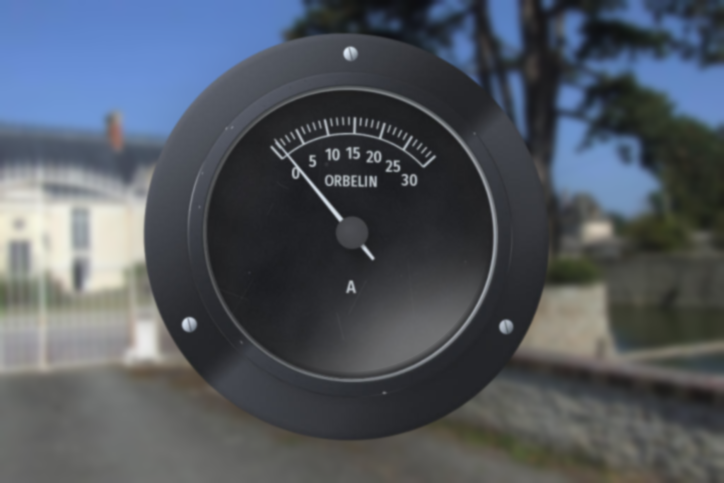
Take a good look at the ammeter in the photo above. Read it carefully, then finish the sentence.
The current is 1 A
